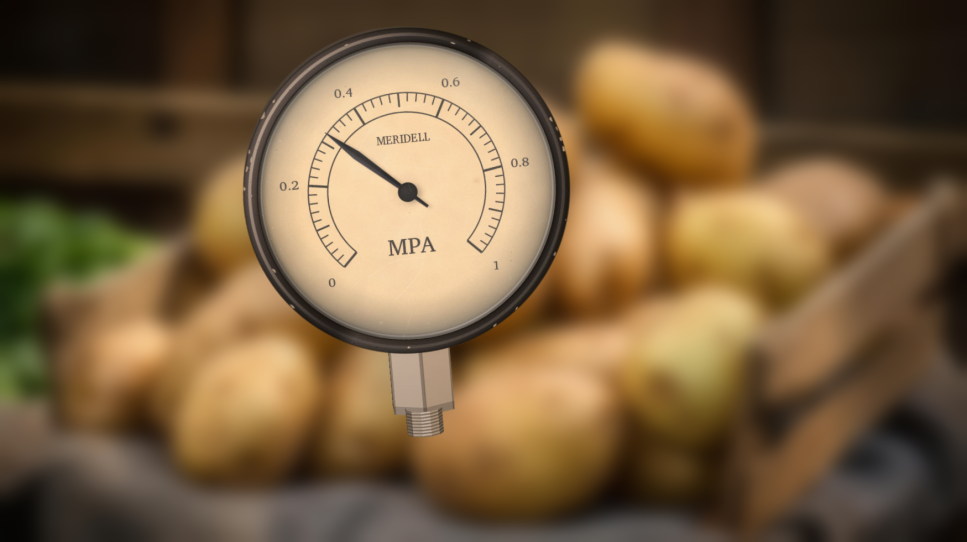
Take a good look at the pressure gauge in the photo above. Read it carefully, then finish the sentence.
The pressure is 0.32 MPa
